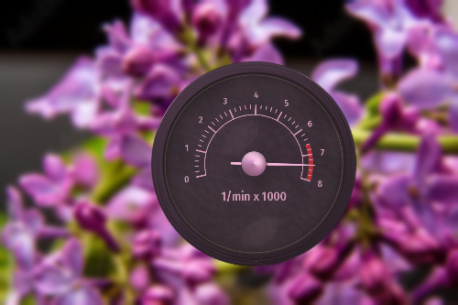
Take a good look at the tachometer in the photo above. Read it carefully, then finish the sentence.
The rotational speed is 7400 rpm
